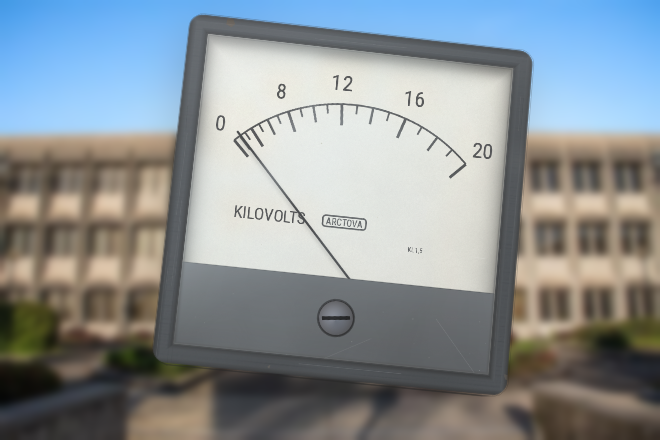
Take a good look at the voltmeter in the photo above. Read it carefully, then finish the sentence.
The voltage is 2 kV
